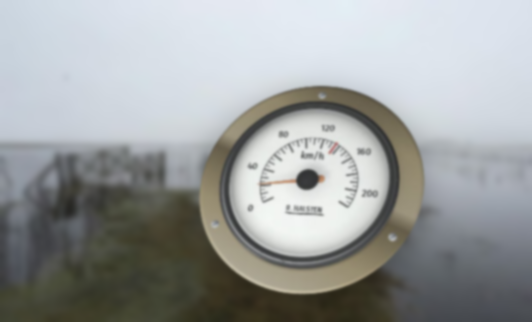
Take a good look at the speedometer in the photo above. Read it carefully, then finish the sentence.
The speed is 20 km/h
